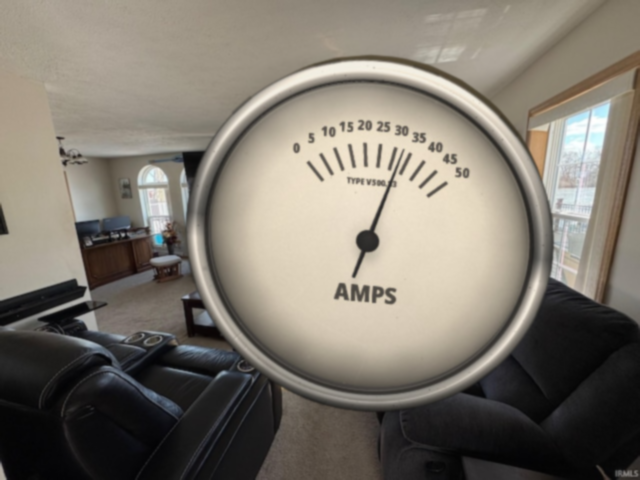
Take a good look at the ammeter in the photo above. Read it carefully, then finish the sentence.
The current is 32.5 A
